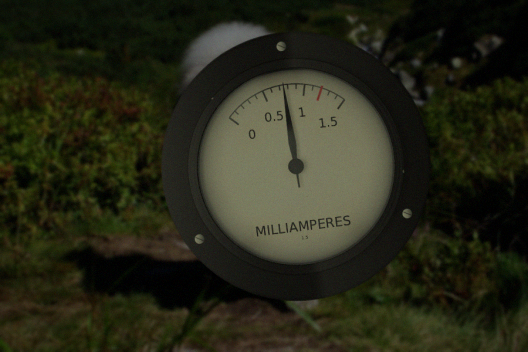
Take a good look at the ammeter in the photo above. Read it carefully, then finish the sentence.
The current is 0.75 mA
